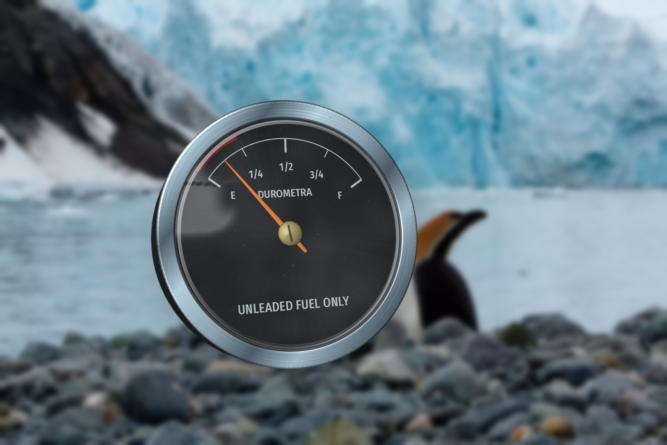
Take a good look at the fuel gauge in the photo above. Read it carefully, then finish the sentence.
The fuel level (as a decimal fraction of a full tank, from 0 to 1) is 0.125
